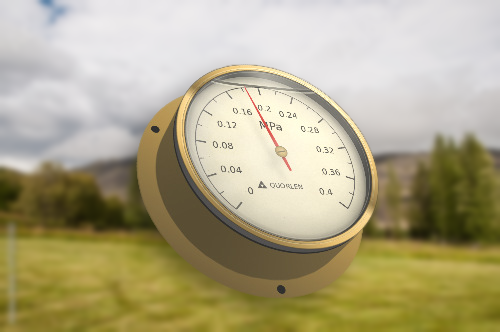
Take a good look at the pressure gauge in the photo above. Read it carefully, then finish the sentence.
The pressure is 0.18 MPa
